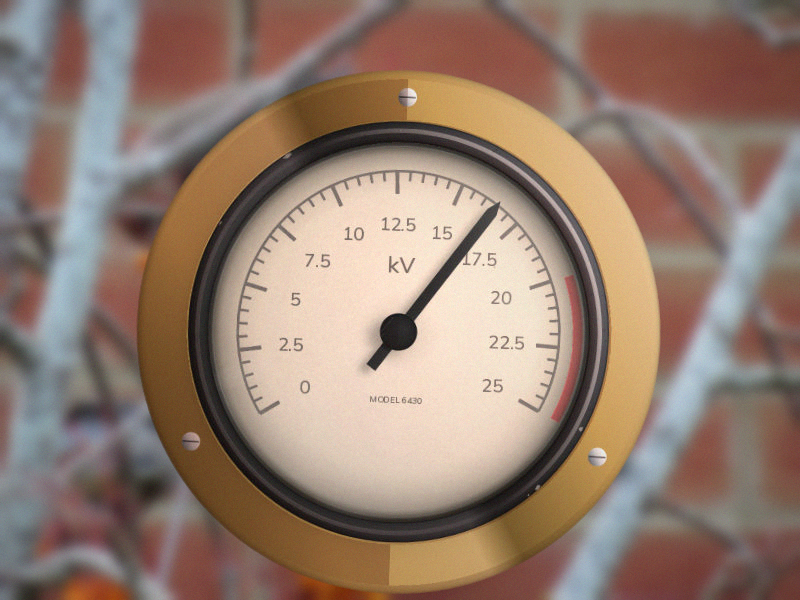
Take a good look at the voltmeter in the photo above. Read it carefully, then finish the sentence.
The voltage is 16.5 kV
